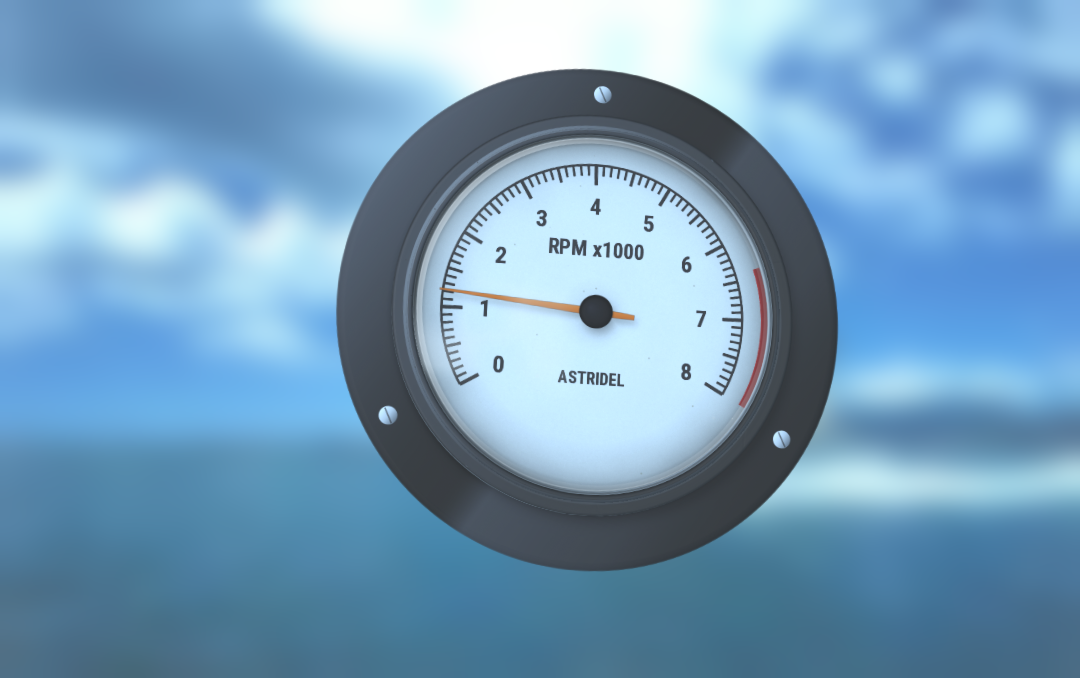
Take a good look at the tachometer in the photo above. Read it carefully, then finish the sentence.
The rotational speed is 1200 rpm
